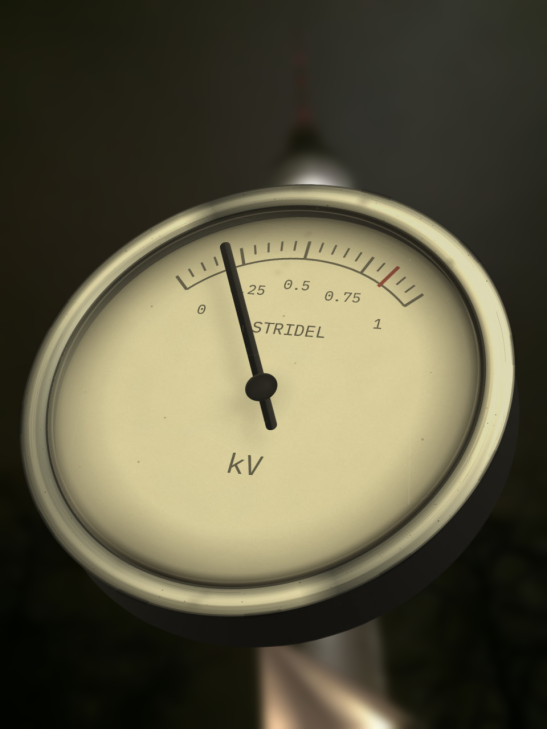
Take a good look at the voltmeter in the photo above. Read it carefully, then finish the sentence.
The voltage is 0.2 kV
